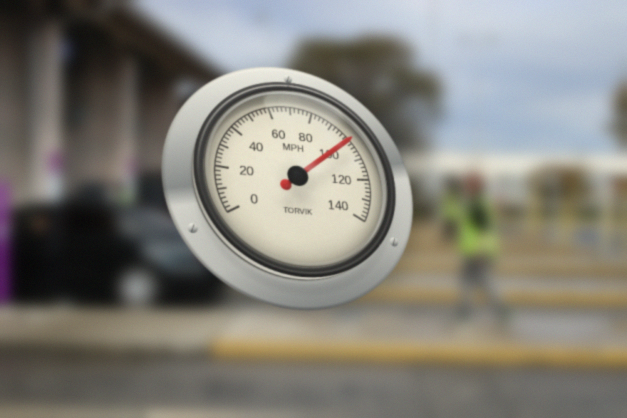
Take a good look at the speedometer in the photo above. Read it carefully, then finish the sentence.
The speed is 100 mph
